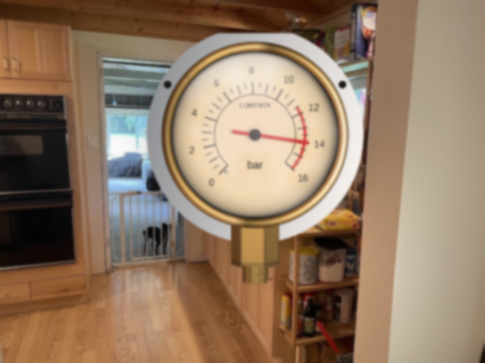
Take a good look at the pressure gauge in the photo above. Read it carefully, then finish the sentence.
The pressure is 14 bar
